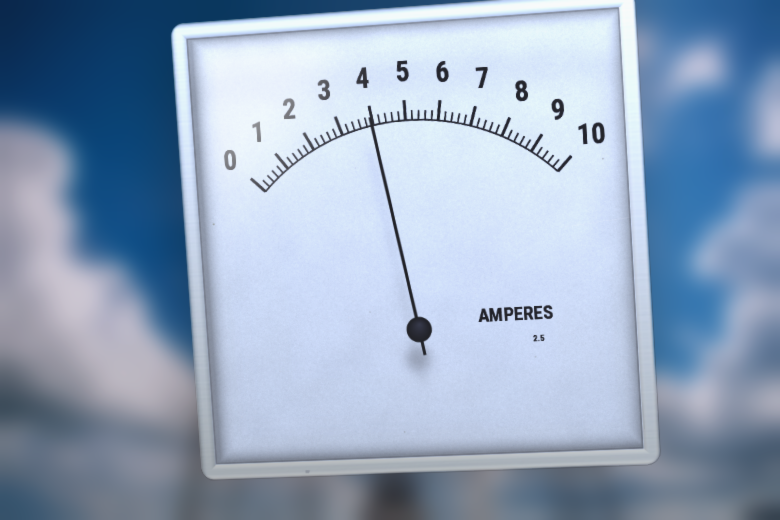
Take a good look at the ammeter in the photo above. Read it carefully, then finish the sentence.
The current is 4 A
